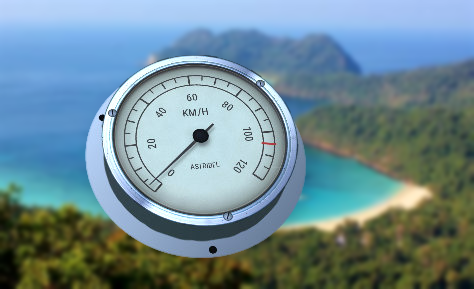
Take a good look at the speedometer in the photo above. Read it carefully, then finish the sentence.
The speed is 2.5 km/h
